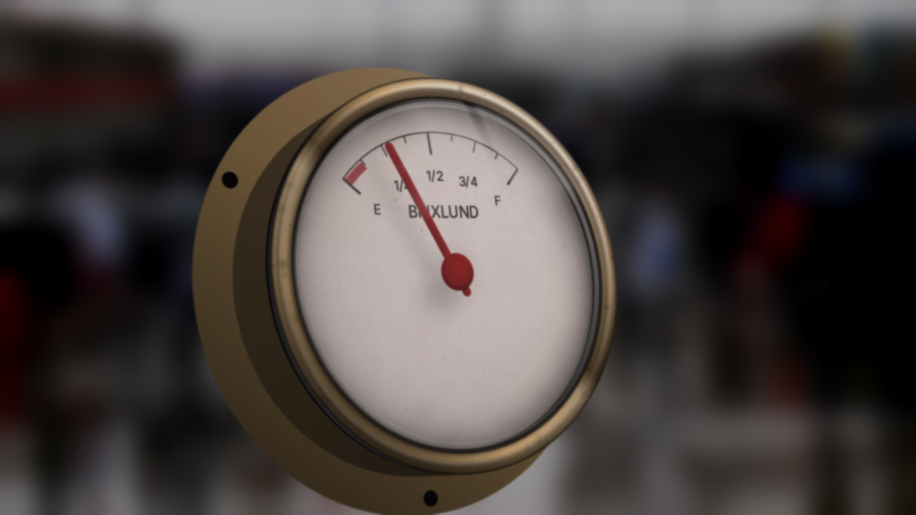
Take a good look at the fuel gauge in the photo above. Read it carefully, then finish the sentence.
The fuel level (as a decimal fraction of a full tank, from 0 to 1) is 0.25
